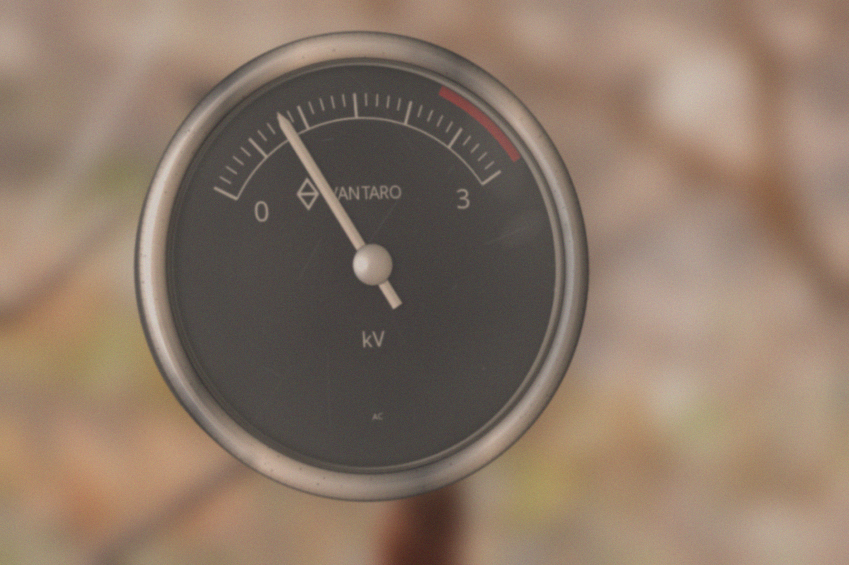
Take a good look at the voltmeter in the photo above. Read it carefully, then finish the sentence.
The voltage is 0.8 kV
